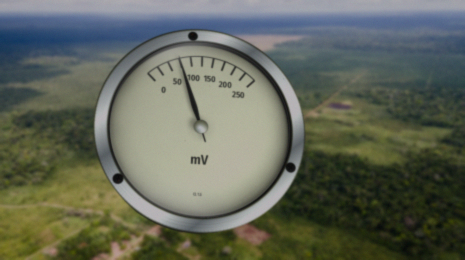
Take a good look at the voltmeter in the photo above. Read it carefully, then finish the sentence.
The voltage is 75 mV
